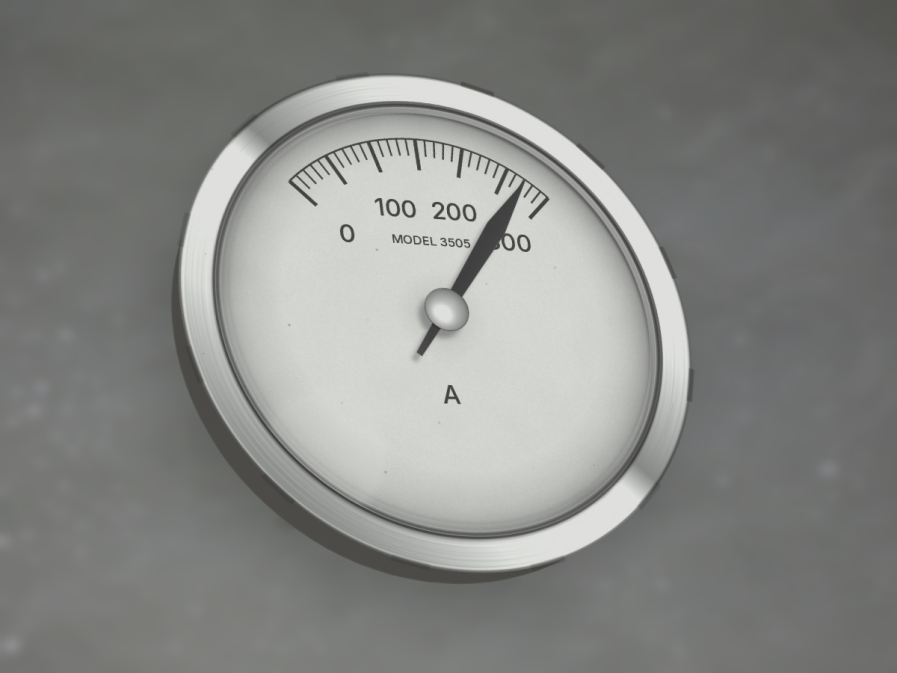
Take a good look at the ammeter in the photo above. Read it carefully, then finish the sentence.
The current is 270 A
